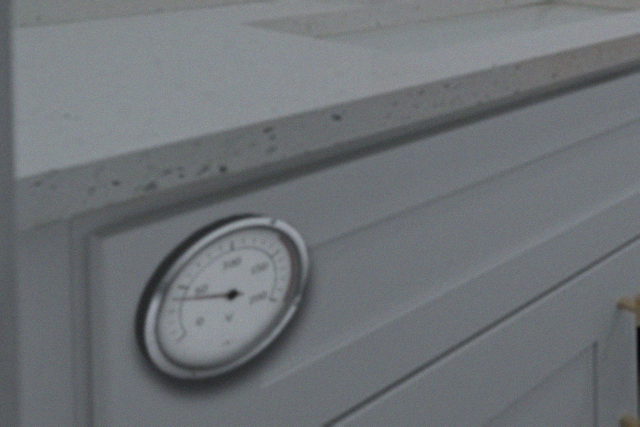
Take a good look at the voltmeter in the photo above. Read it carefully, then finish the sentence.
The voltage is 40 V
